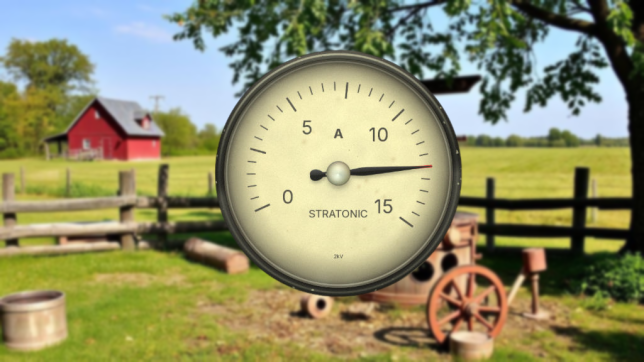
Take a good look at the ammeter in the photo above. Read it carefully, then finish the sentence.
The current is 12.5 A
